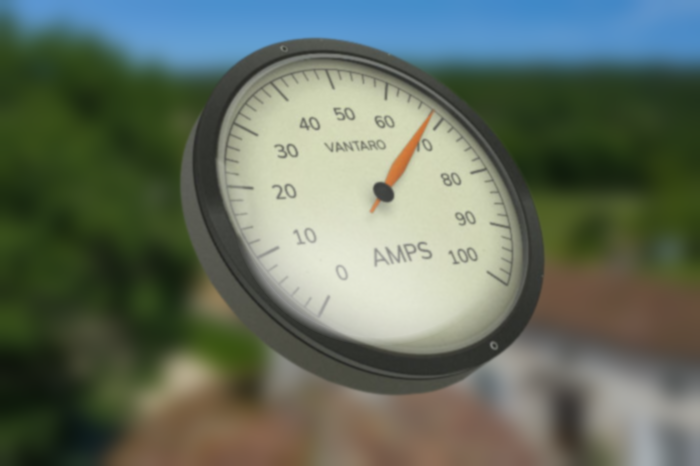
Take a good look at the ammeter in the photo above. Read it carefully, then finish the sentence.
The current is 68 A
